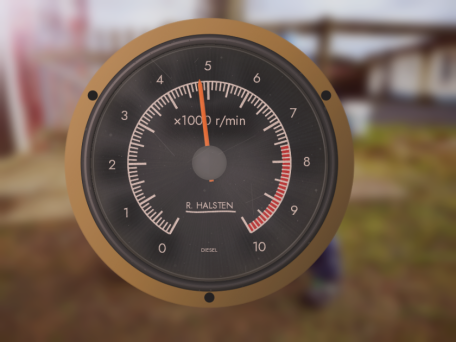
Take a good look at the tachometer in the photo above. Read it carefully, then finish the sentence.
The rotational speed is 4800 rpm
